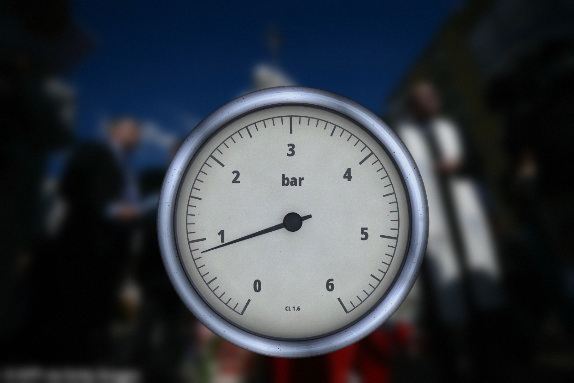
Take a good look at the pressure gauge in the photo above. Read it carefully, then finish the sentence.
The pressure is 0.85 bar
